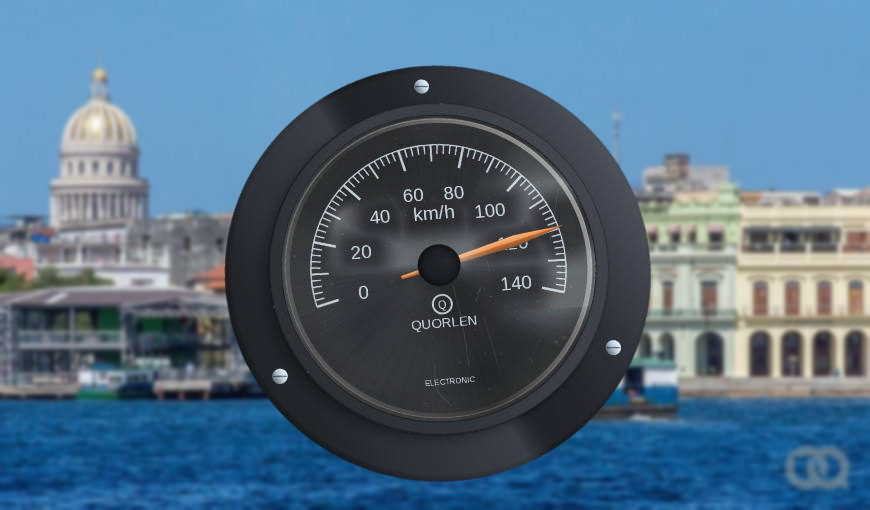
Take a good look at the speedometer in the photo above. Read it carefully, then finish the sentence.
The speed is 120 km/h
